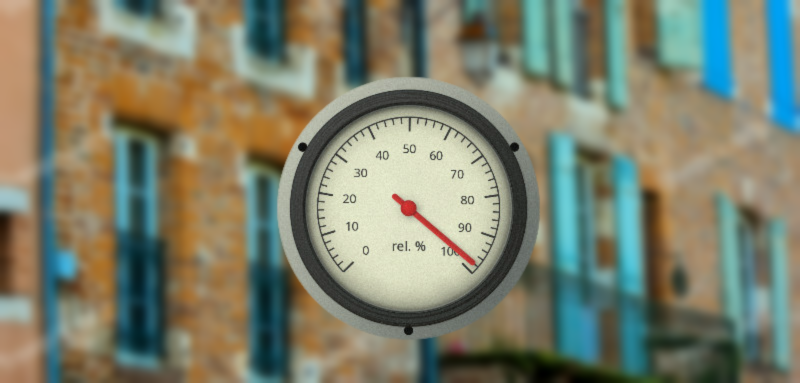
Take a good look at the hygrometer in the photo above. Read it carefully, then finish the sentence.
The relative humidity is 98 %
